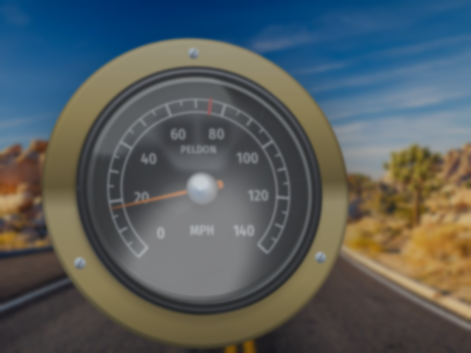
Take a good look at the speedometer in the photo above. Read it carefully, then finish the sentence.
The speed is 17.5 mph
